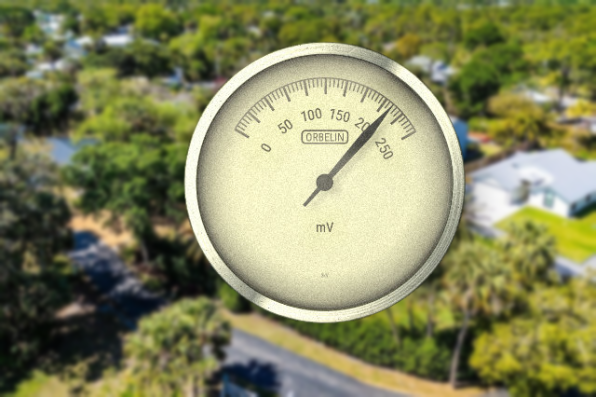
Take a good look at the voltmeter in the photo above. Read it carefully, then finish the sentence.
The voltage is 210 mV
